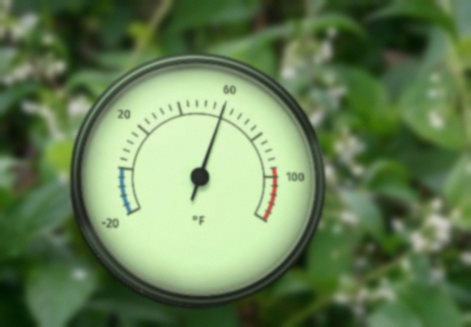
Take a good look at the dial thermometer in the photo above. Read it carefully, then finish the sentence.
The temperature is 60 °F
